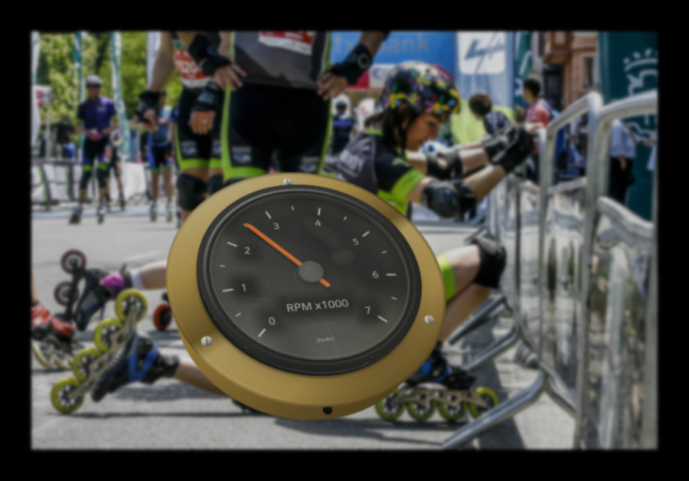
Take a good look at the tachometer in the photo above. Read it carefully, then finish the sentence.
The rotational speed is 2500 rpm
